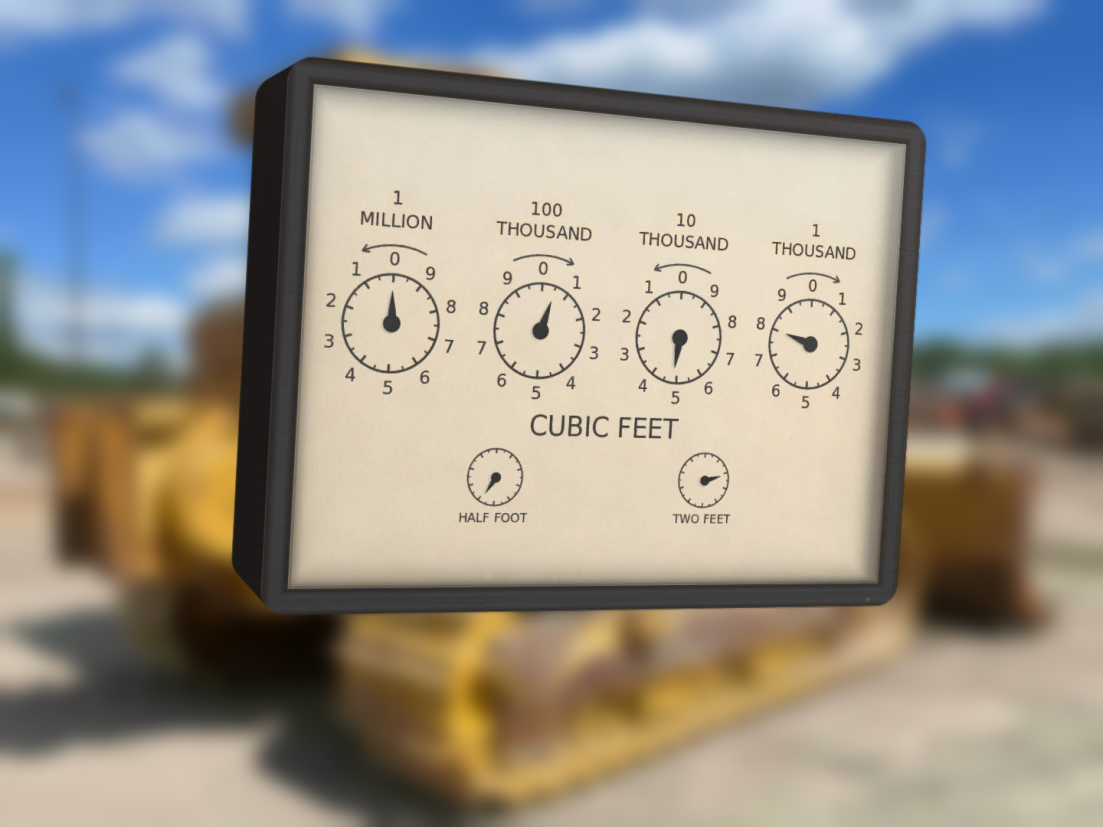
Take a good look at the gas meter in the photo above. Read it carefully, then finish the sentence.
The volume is 4800 ft³
